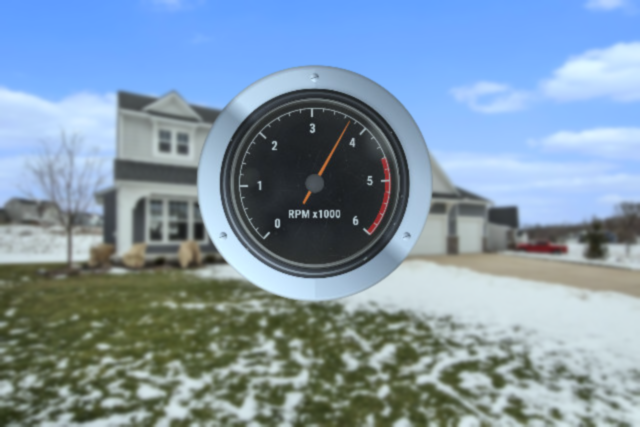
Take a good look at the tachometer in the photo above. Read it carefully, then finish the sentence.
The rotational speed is 3700 rpm
